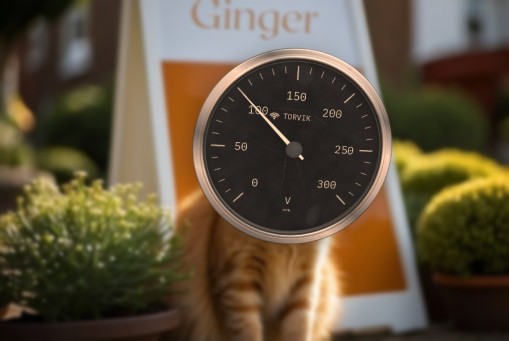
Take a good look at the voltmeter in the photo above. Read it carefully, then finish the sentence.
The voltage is 100 V
